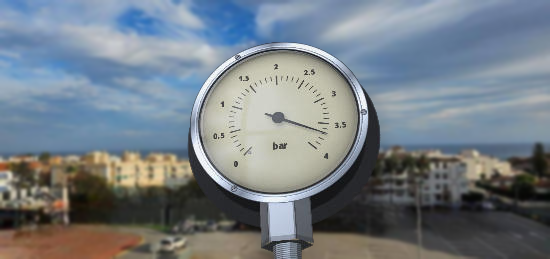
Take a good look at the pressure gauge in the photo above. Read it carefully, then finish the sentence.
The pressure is 3.7 bar
